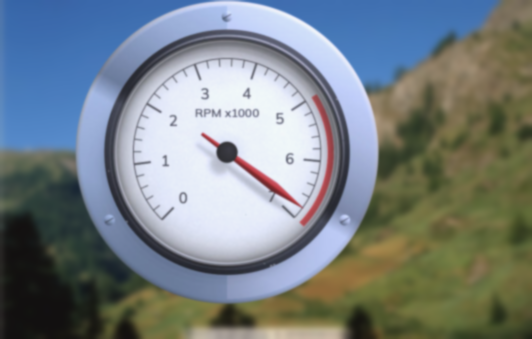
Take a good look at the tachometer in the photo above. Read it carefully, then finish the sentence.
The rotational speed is 6800 rpm
